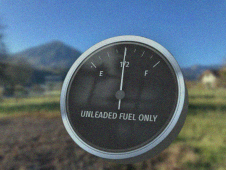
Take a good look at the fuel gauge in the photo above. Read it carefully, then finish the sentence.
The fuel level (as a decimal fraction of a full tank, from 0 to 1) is 0.5
